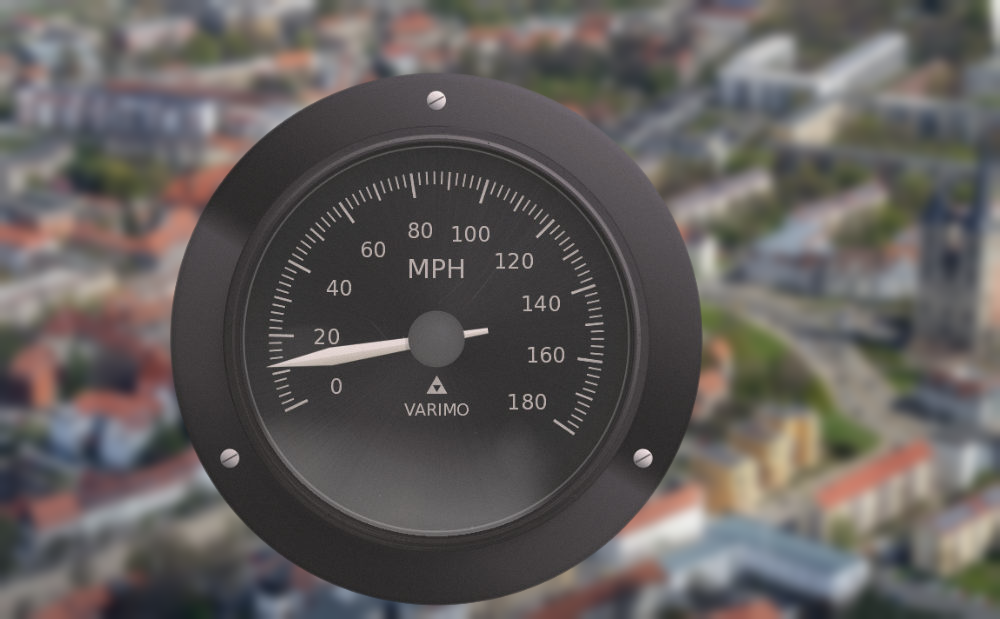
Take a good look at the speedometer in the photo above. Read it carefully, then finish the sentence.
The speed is 12 mph
